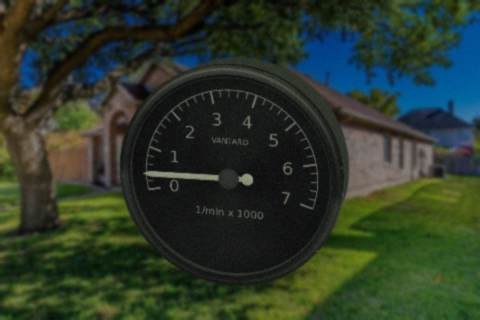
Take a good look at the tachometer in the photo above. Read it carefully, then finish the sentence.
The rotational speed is 400 rpm
